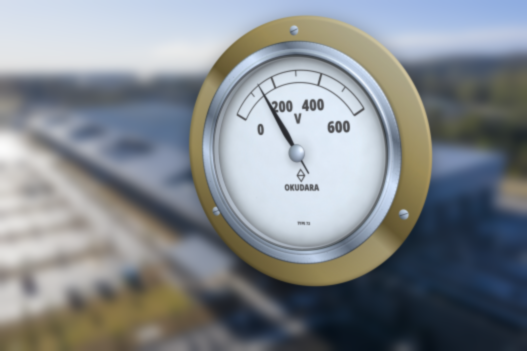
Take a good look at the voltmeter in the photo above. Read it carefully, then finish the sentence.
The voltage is 150 V
